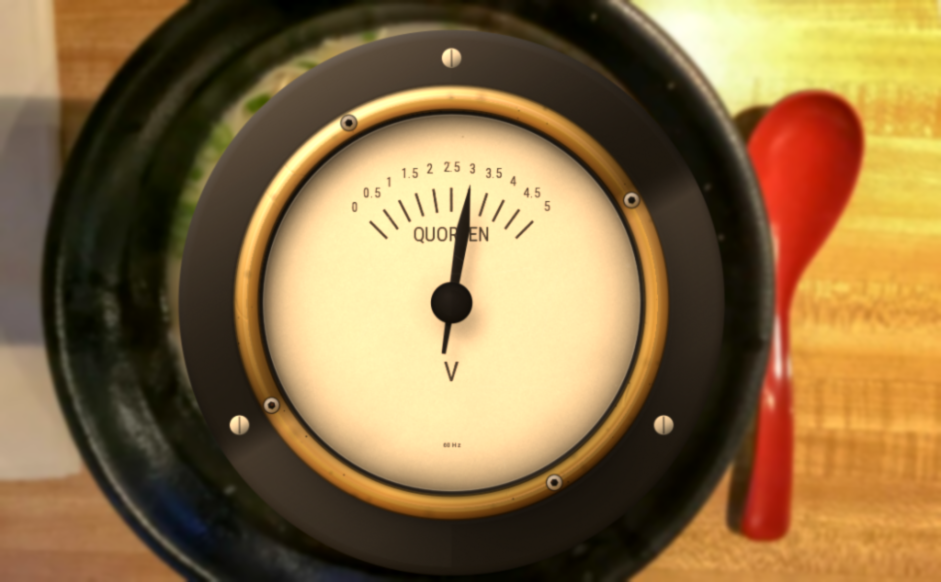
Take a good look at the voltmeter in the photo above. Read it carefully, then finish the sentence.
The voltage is 3 V
